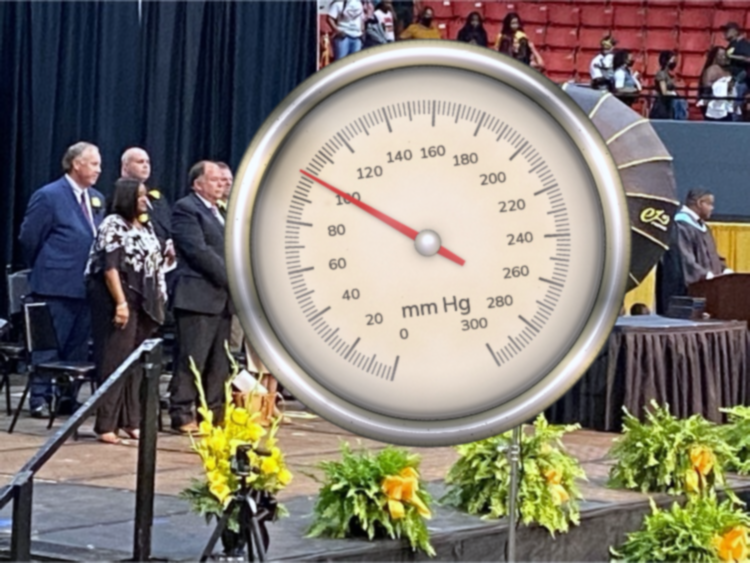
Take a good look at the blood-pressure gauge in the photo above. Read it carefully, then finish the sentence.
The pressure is 100 mmHg
